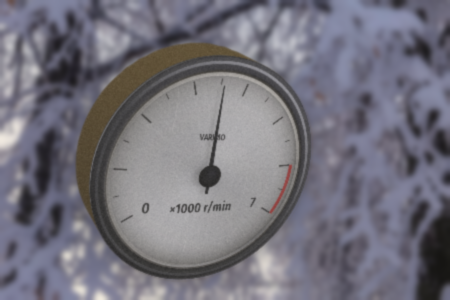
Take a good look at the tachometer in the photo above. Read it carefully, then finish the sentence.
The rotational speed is 3500 rpm
